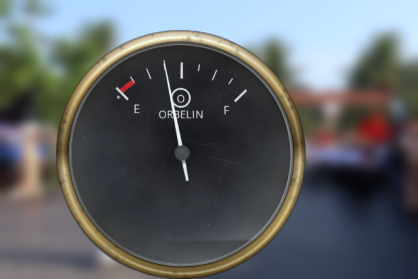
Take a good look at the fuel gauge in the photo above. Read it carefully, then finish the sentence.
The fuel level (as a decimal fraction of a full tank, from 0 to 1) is 0.375
